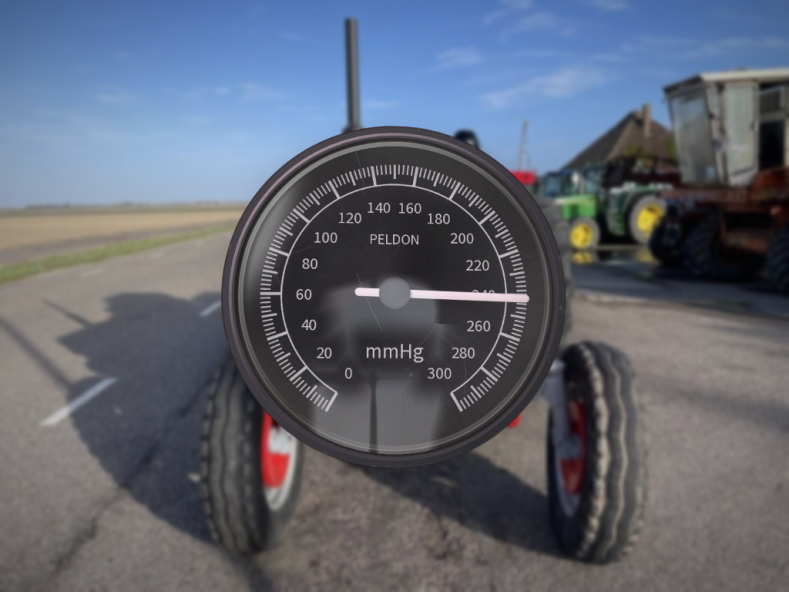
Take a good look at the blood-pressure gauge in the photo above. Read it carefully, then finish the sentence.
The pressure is 242 mmHg
